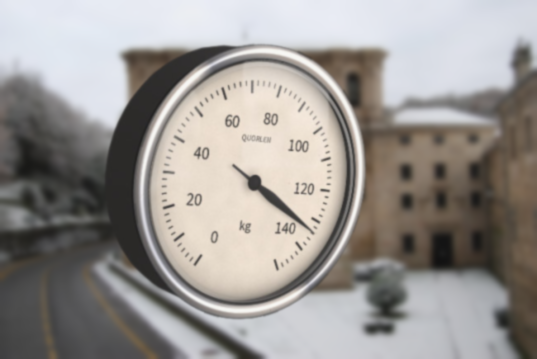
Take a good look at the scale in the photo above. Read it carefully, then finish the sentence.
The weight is 134 kg
